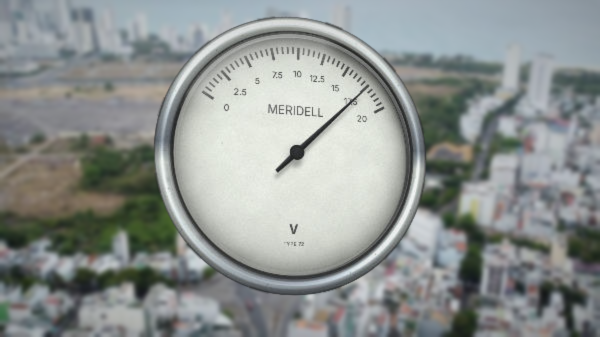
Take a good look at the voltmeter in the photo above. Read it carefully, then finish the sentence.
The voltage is 17.5 V
